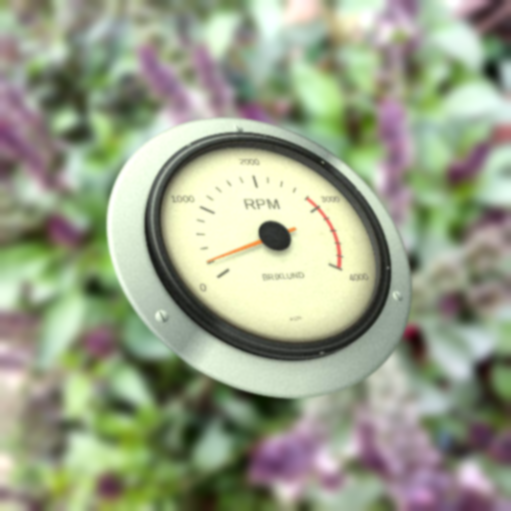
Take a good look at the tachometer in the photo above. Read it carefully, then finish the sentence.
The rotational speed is 200 rpm
